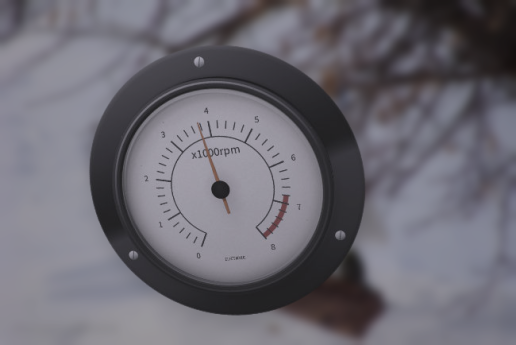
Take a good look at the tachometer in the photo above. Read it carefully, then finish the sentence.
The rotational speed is 3800 rpm
